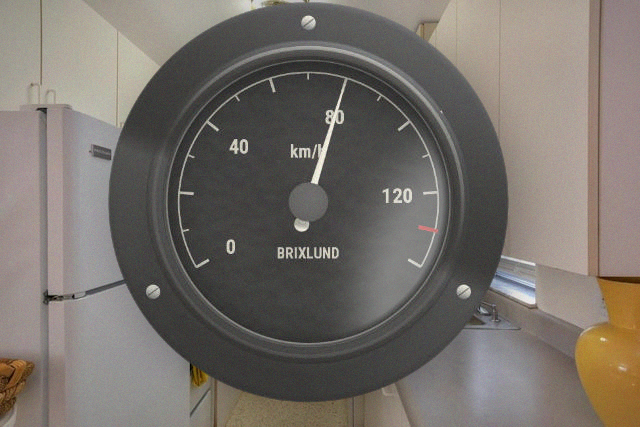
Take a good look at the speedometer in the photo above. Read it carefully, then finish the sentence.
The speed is 80 km/h
